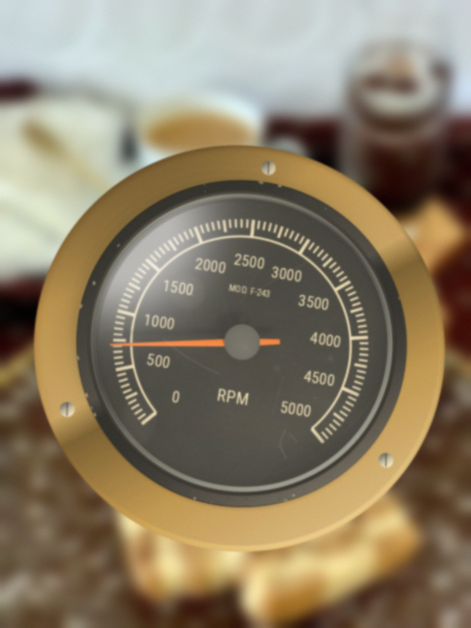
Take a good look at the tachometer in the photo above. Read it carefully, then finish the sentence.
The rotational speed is 700 rpm
